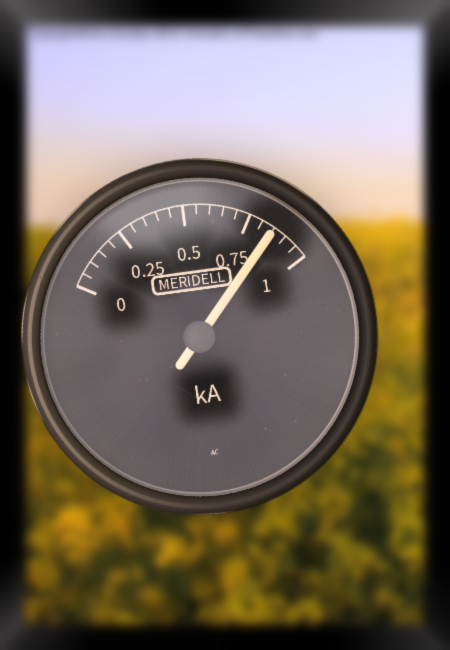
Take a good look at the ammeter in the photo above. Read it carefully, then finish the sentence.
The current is 0.85 kA
